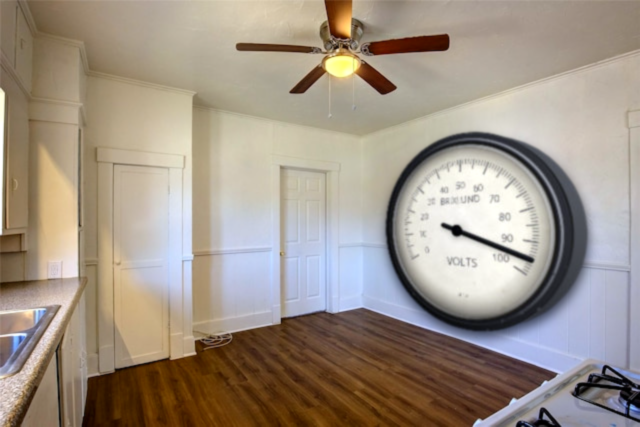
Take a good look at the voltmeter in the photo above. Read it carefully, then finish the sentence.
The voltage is 95 V
